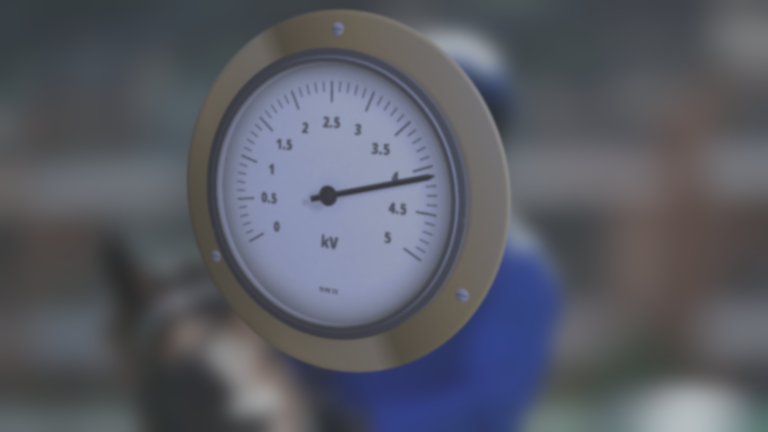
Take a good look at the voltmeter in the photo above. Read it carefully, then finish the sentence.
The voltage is 4.1 kV
